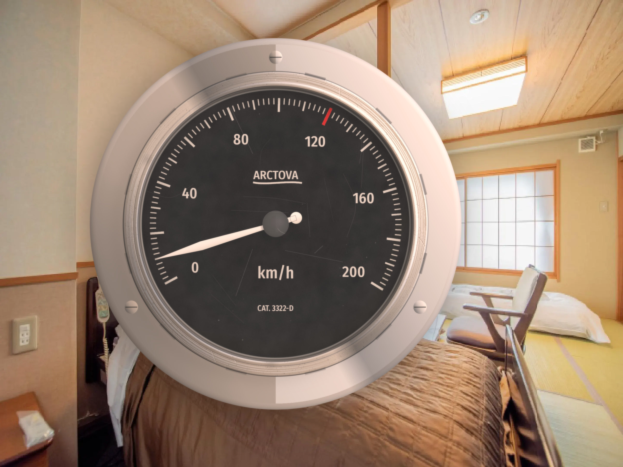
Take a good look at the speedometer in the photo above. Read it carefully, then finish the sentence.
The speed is 10 km/h
